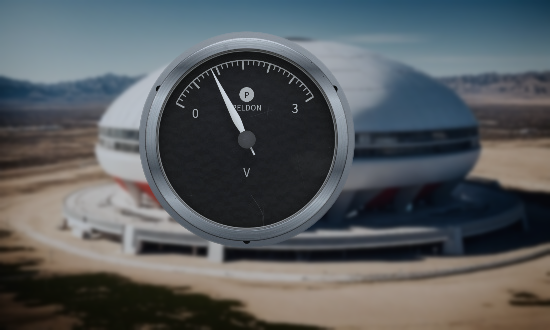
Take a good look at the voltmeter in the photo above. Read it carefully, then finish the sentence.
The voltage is 0.9 V
